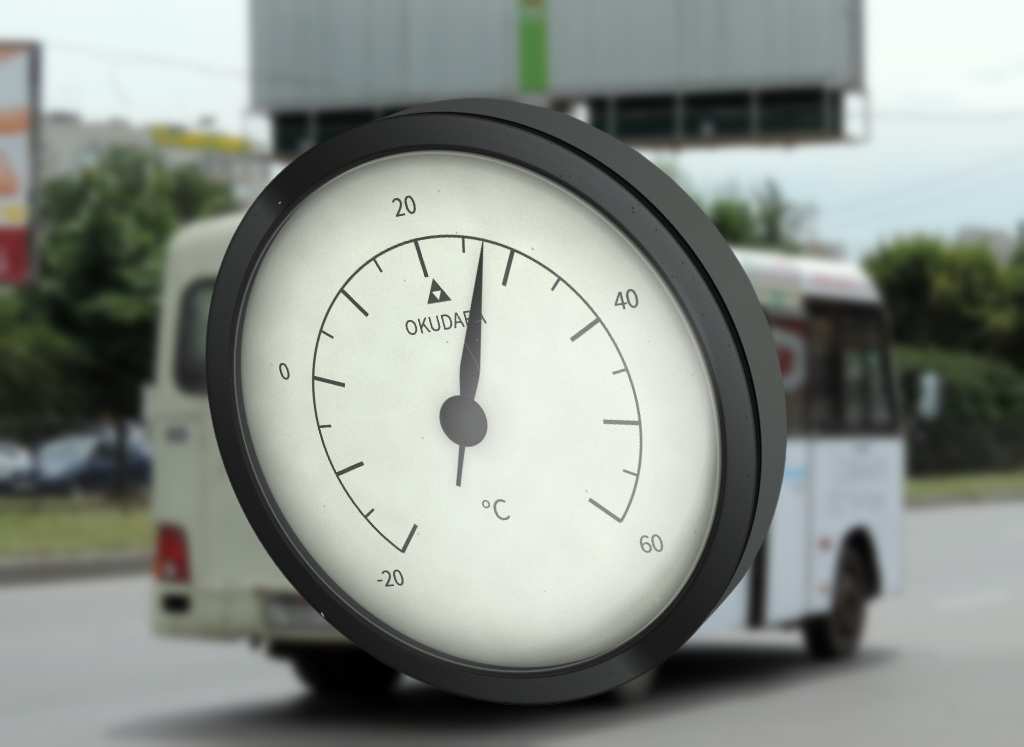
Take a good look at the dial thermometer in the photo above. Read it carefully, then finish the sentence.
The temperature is 27.5 °C
